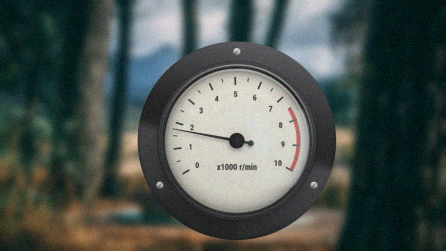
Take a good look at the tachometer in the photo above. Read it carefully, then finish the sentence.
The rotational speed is 1750 rpm
